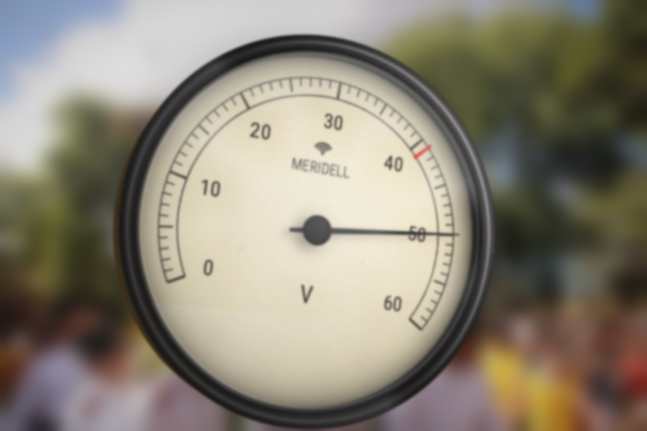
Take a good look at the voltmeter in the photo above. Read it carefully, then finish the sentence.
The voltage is 50 V
